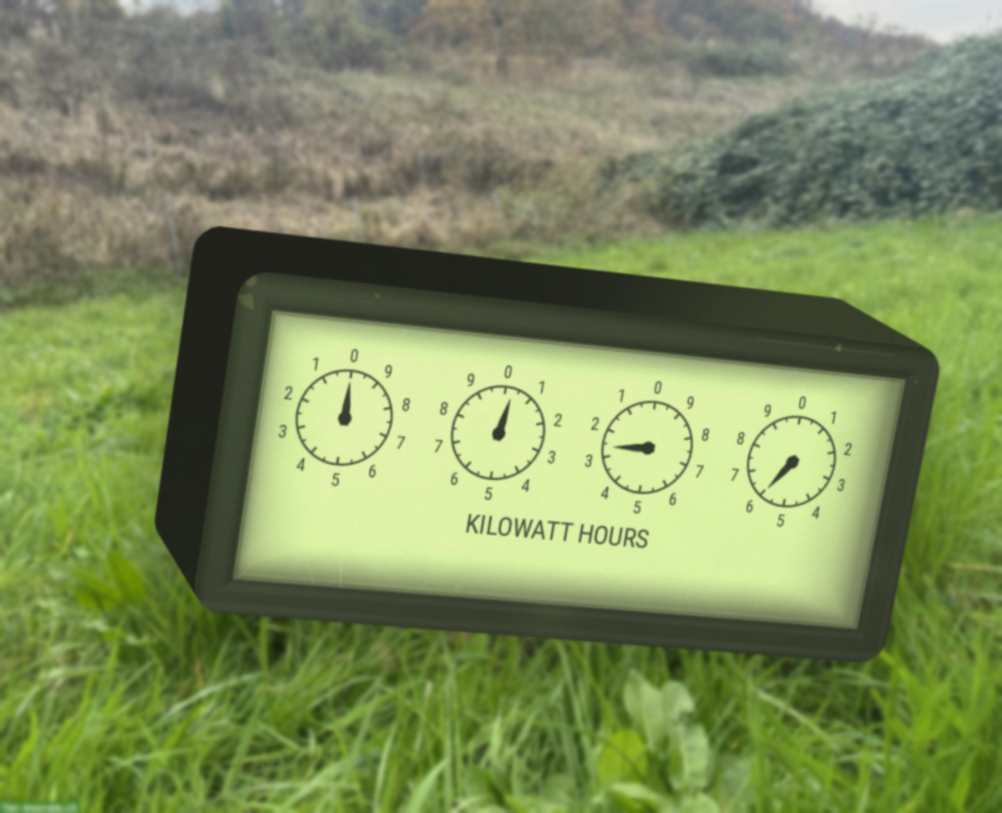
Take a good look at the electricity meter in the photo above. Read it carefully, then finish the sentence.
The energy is 26 kWh
